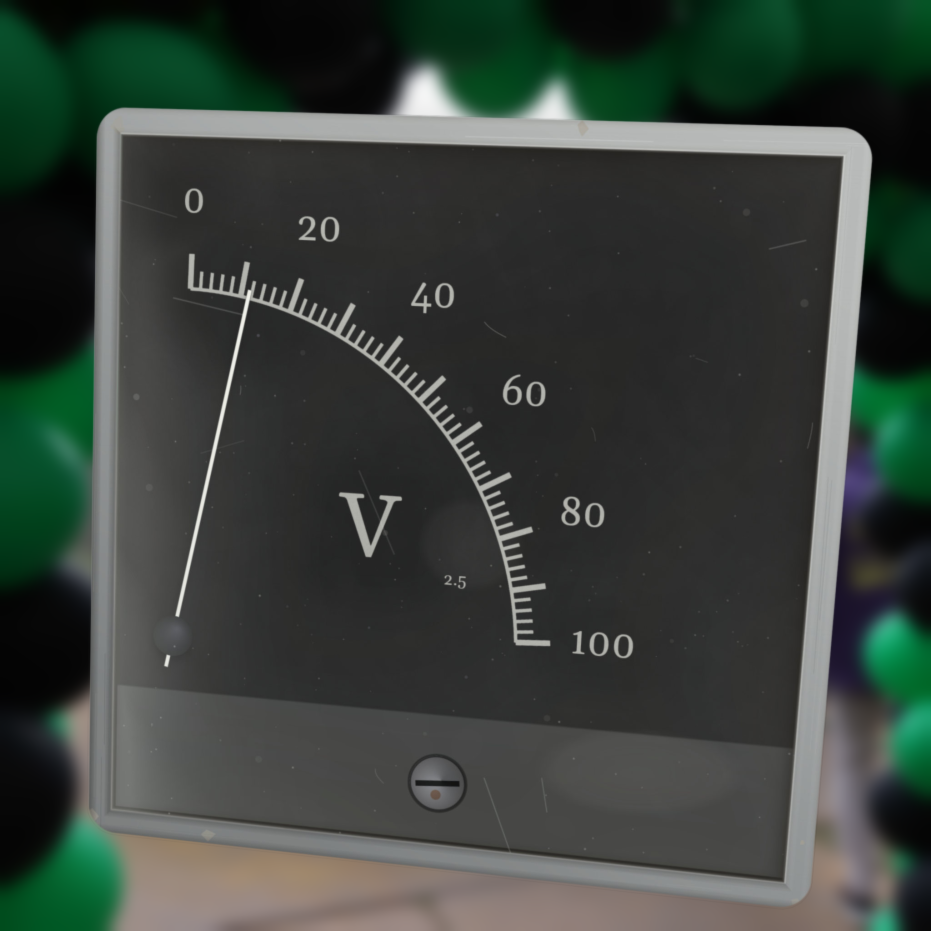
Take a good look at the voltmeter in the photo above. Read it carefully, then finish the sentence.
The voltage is 12 V
